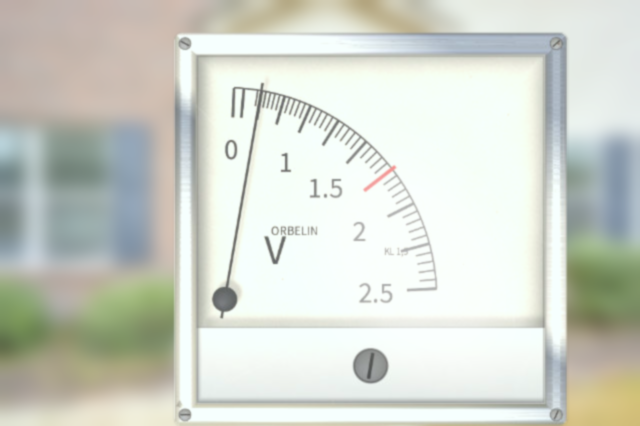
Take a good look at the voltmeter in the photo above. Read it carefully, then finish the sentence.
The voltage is 0.5 V
